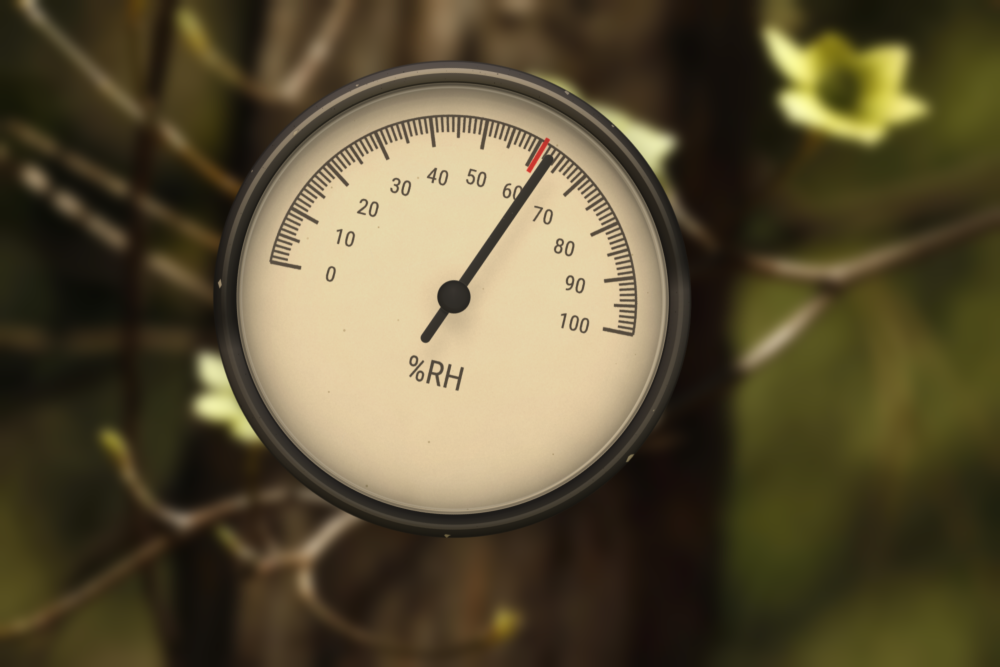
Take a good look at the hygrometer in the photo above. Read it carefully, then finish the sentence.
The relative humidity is 63 %
